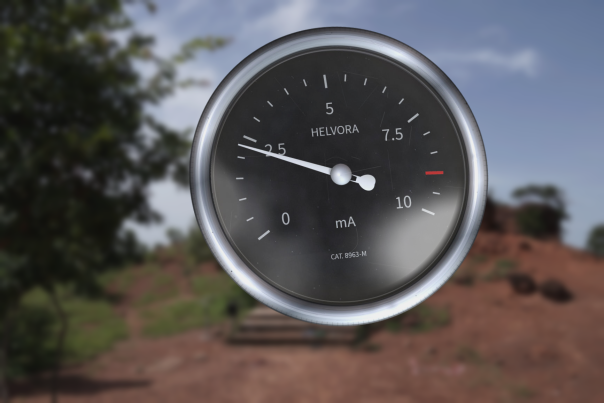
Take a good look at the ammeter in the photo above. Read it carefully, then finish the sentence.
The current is 2.25 mA
